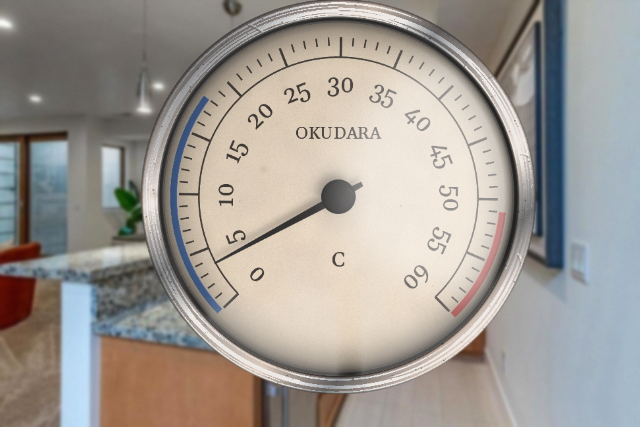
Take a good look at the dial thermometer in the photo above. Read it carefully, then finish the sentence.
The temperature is 3.5 °C
